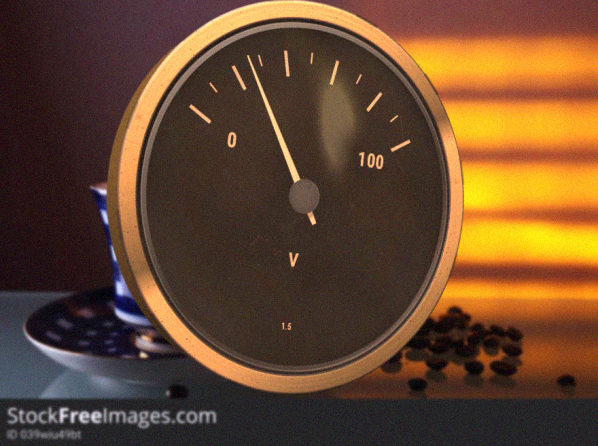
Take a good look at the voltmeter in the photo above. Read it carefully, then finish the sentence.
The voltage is 25 V
